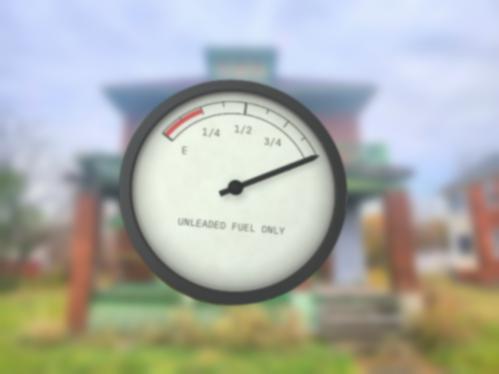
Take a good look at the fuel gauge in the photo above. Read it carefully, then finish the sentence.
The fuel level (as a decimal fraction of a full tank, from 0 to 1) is 1
